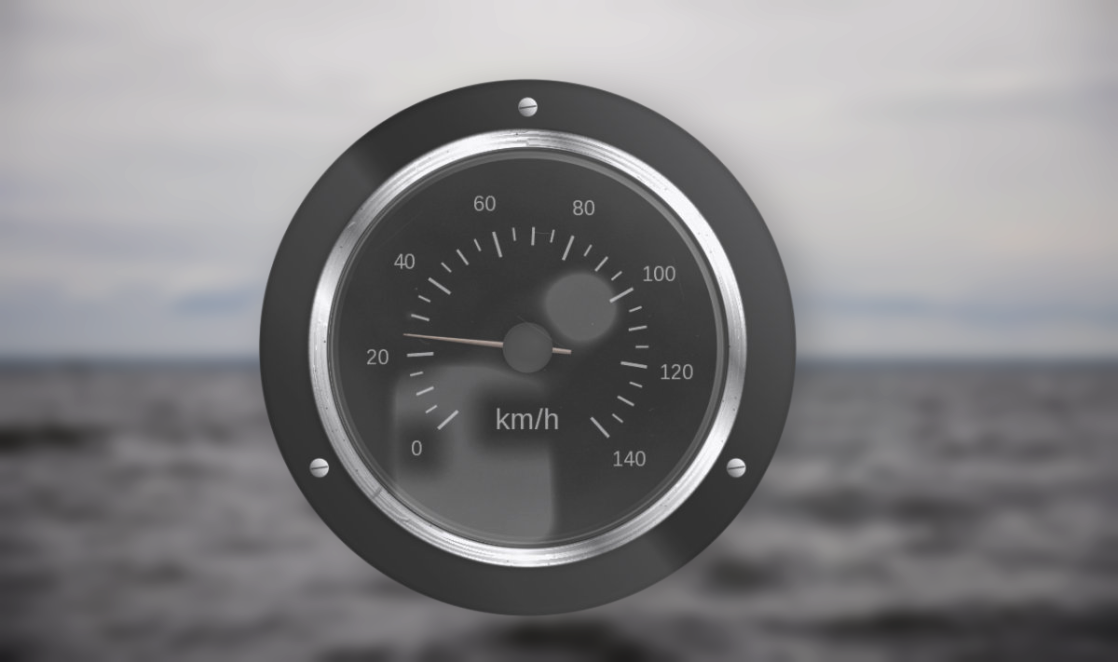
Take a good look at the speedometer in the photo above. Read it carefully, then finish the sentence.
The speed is 25 km/h
